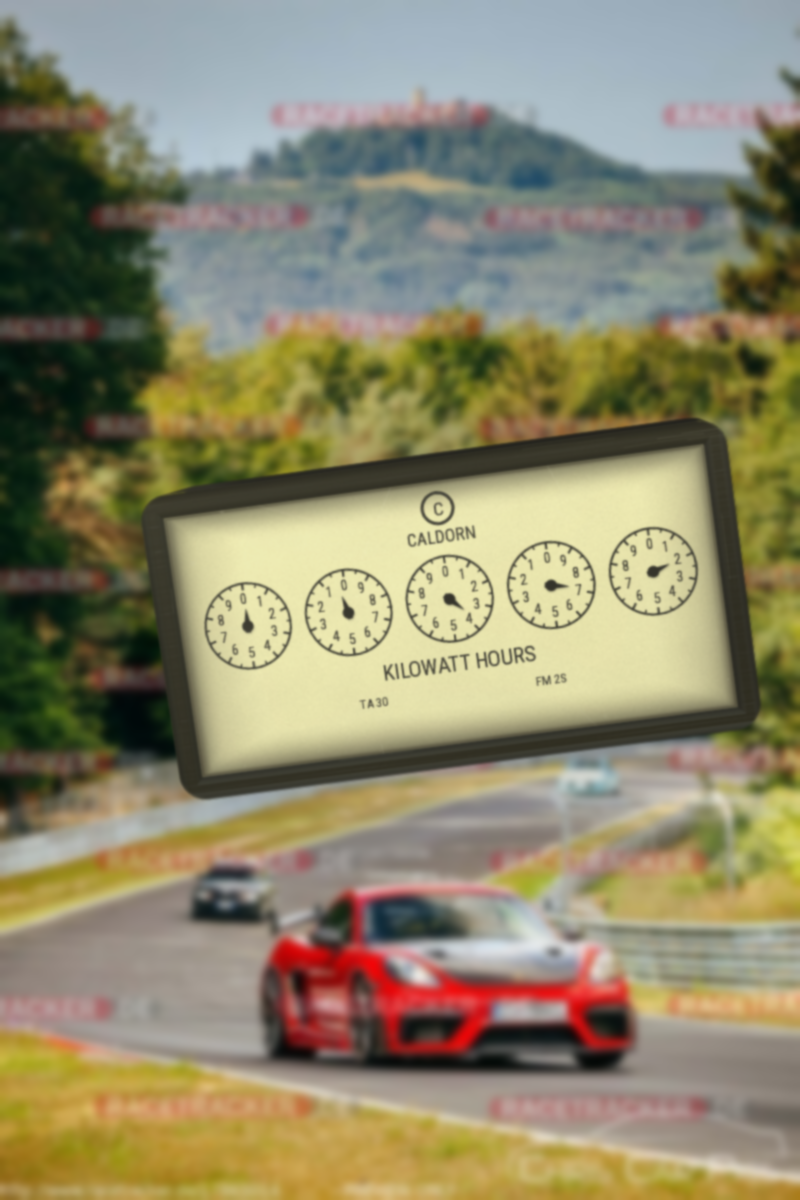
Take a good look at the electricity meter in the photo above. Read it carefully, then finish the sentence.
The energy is 372 kWh
